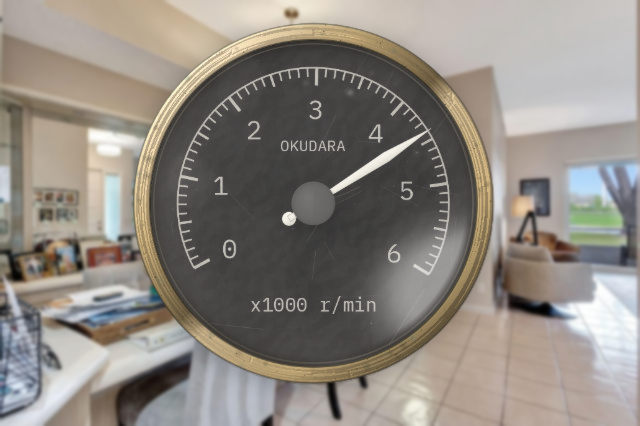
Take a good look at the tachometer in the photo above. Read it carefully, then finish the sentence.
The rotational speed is 4400 rpm
